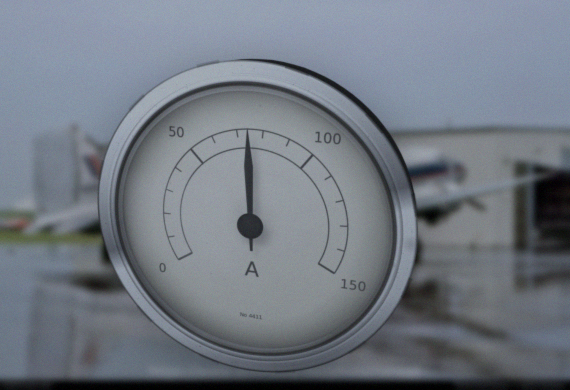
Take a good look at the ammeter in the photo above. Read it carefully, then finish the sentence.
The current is 75 A
